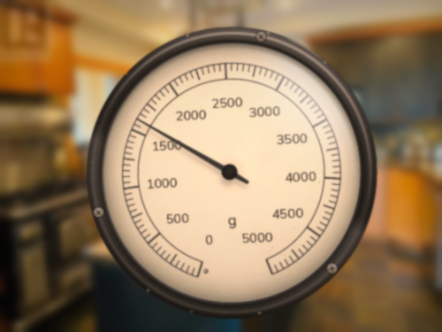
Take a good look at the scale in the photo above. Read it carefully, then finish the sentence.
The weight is 1600 g
